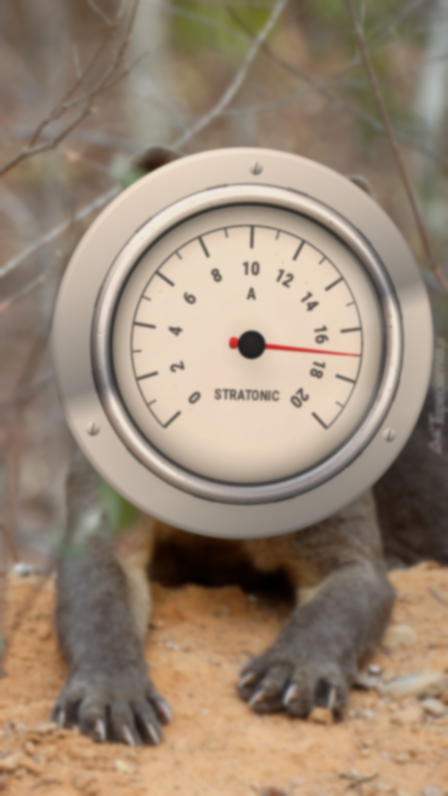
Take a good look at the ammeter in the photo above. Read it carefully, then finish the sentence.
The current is 17 A
